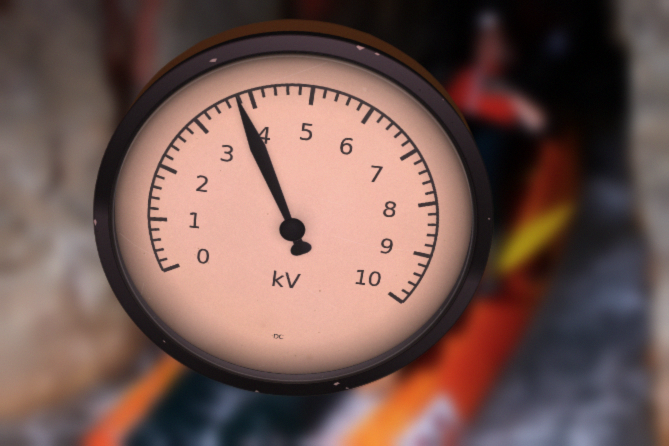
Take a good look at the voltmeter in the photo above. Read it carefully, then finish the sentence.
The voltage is 3.8 kV
